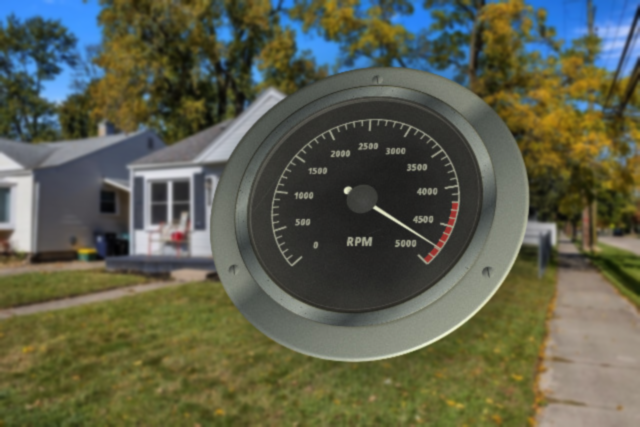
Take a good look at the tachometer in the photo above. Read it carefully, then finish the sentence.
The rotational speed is 4800 rpm
